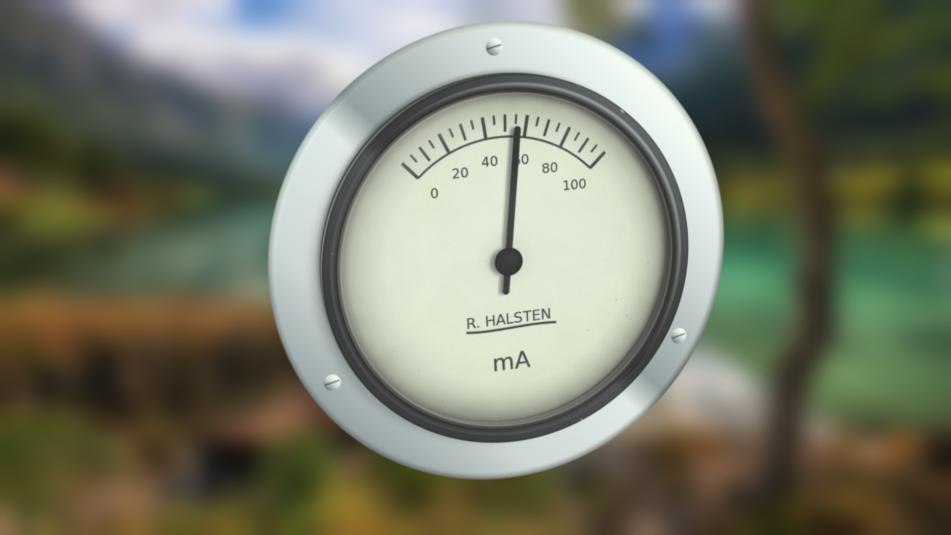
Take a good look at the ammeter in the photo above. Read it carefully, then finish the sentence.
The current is 55 mA
